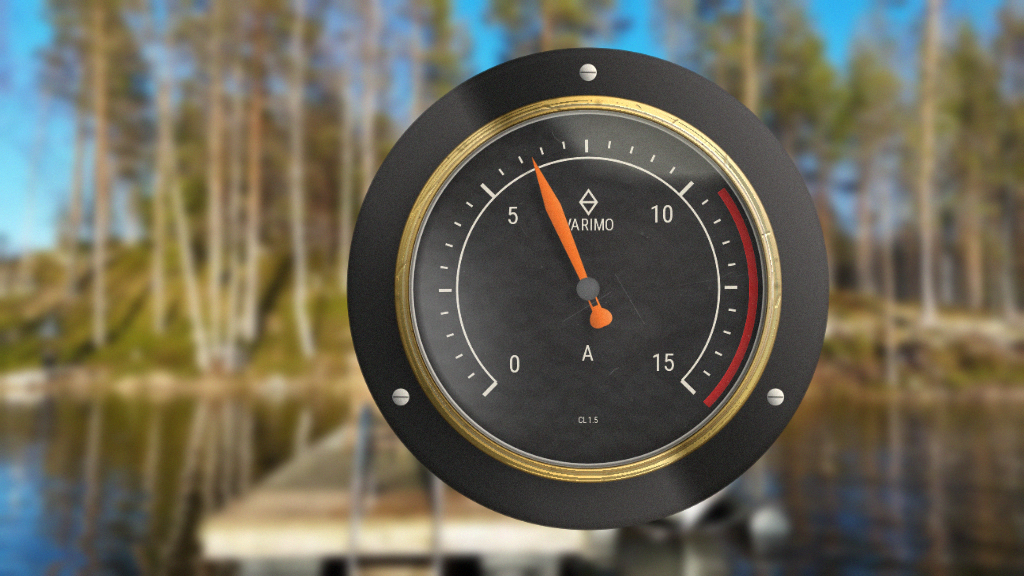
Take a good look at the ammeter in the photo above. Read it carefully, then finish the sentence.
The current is 6.25 A
